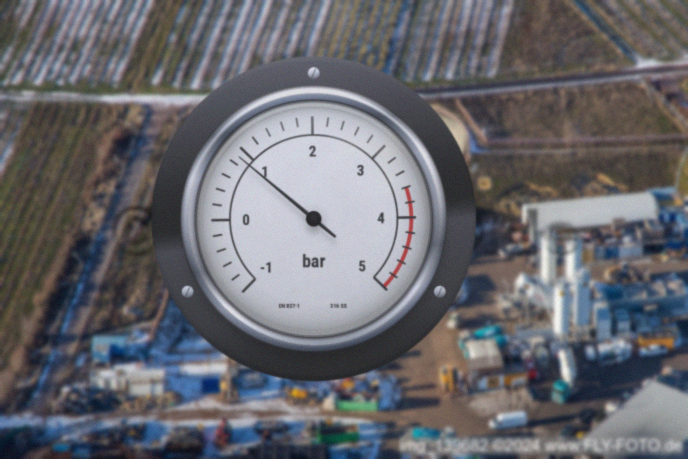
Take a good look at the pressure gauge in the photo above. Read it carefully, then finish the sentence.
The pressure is 0.9 bar
